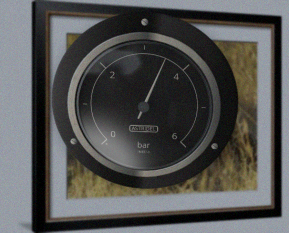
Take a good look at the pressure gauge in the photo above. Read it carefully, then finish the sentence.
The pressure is 3.5 bar
